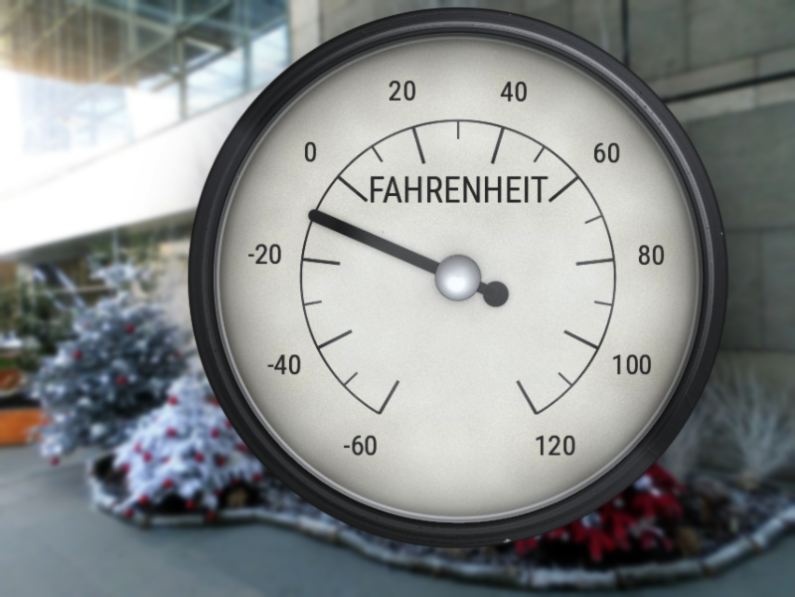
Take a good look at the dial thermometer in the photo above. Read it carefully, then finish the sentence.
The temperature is -10 °F
